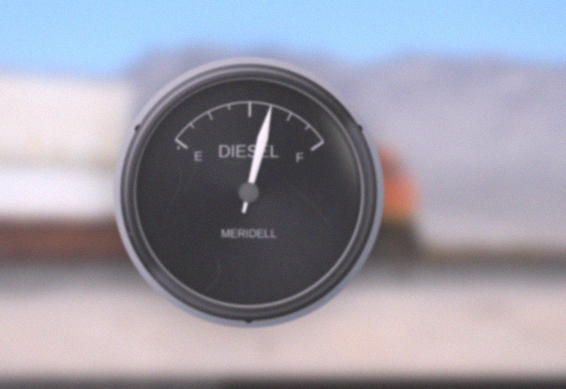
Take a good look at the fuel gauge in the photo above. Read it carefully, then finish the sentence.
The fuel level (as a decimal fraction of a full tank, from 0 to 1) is 0.625
